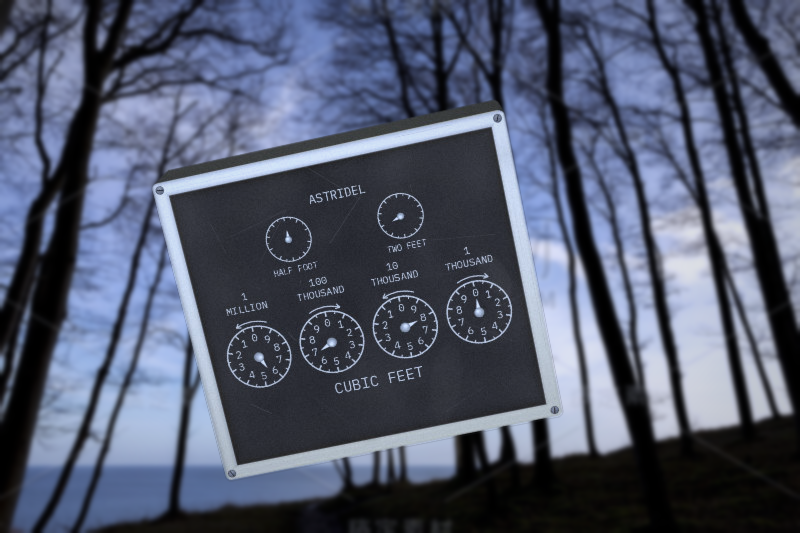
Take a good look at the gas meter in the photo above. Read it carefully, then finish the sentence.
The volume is 568000 ft³
